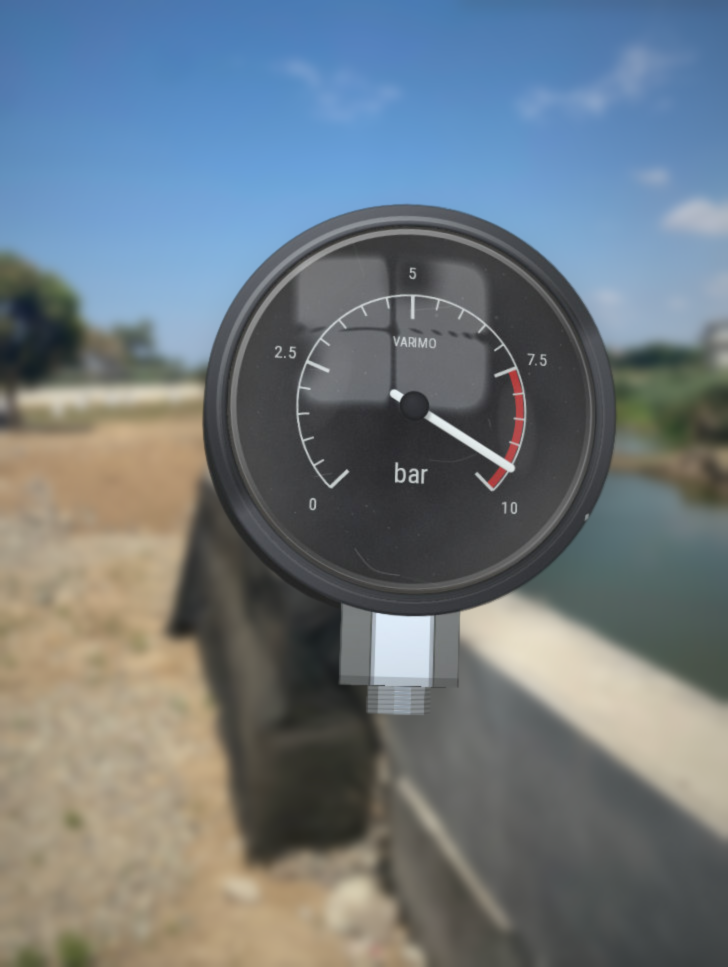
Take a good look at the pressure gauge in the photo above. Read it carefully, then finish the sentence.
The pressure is 9.5 bar
